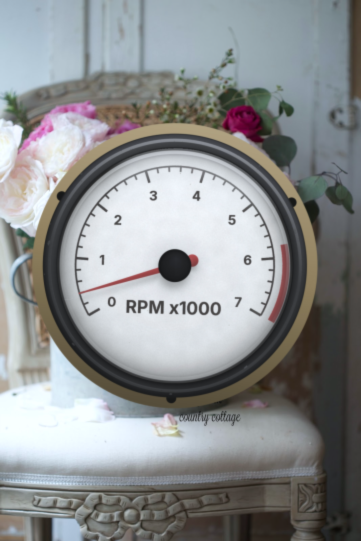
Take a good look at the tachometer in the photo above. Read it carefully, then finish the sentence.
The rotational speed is 400 rpm
